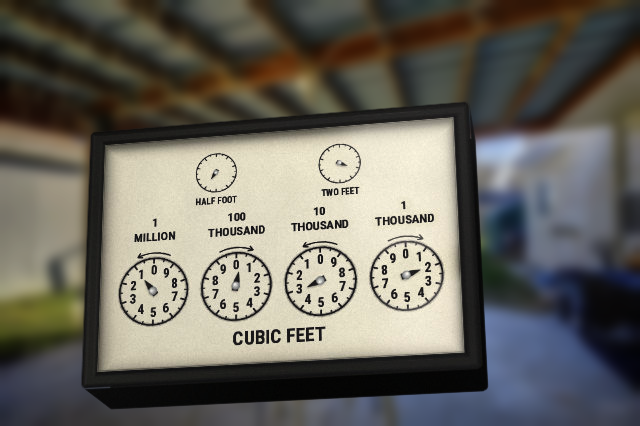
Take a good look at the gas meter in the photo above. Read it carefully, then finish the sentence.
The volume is 103200 ft³
